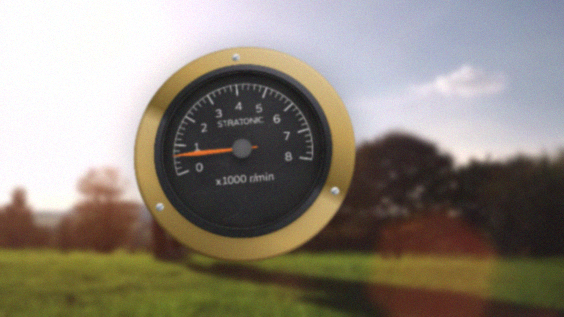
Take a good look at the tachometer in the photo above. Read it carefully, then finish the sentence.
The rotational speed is 600 rpm
